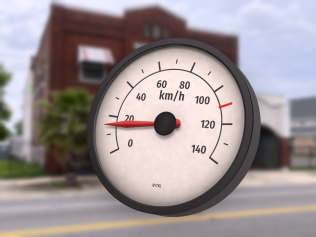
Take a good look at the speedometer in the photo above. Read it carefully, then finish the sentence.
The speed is 15 km/h
